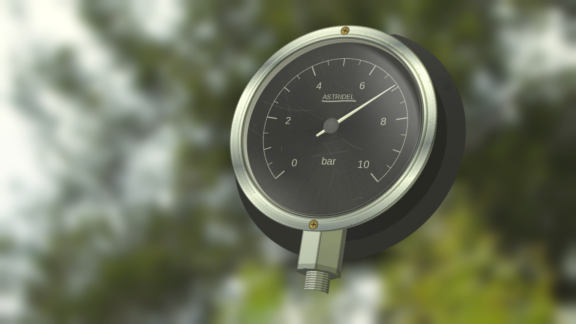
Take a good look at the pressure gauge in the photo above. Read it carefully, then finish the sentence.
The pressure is 7 bar
